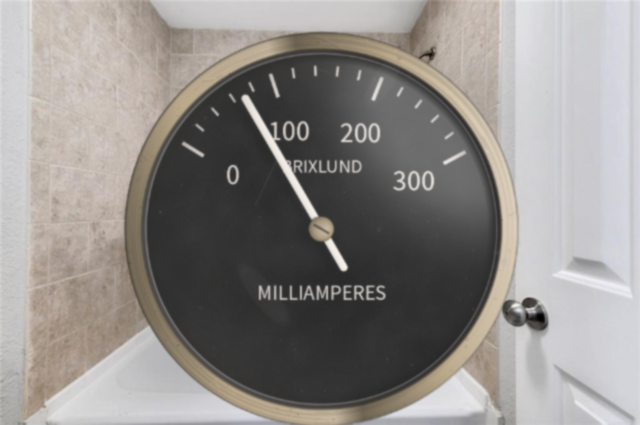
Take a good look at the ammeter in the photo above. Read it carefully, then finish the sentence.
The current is 70 mA
